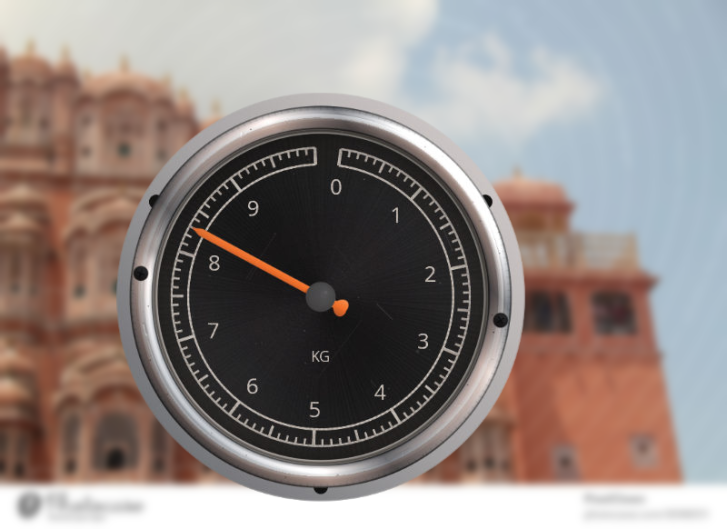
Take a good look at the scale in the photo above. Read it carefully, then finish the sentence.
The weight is 8.3 kg
